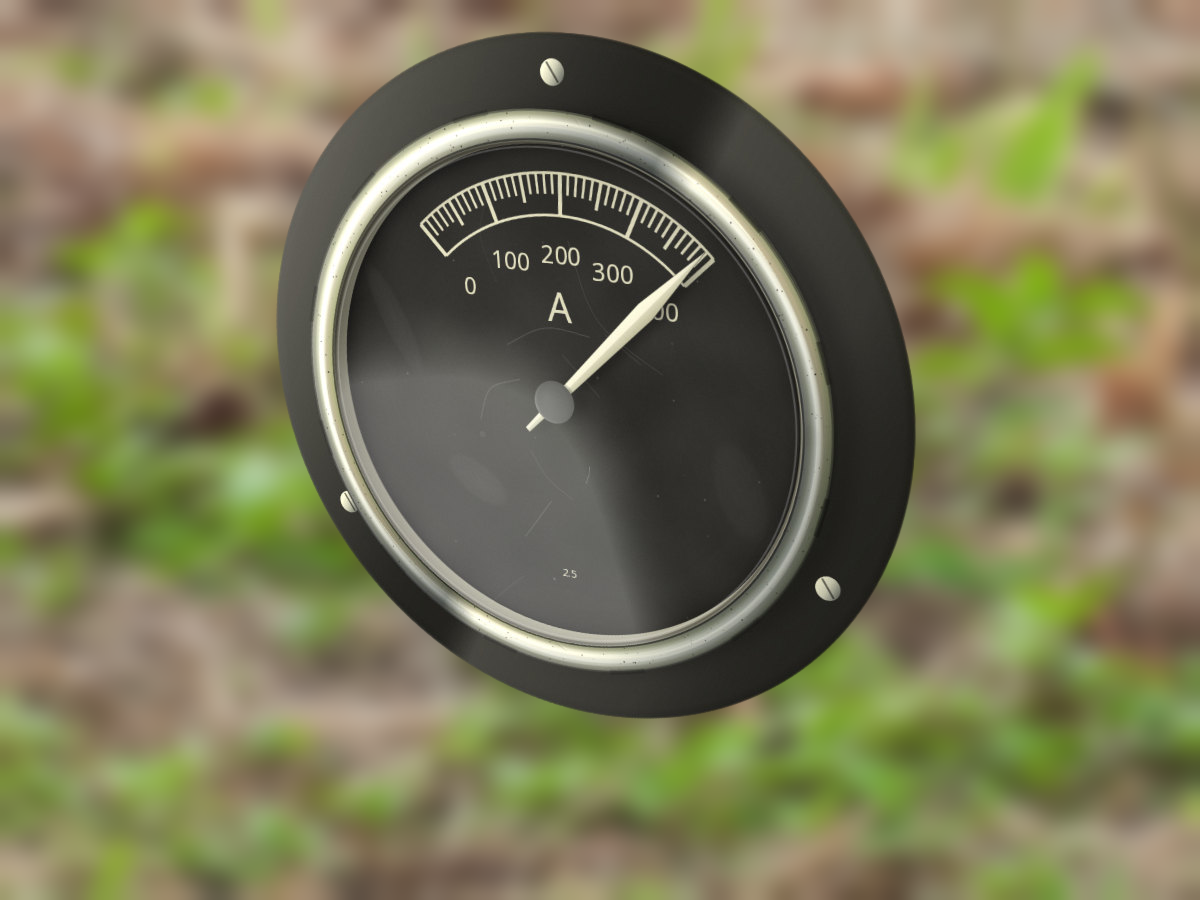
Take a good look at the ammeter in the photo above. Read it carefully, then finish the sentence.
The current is 390 A
